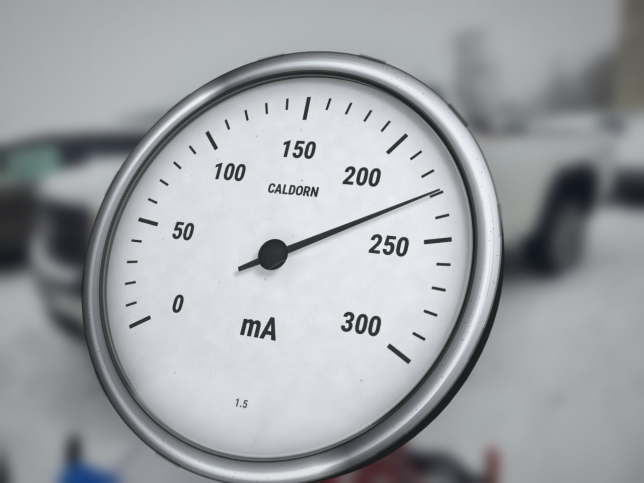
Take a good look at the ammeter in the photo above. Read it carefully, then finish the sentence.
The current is 230 mA
